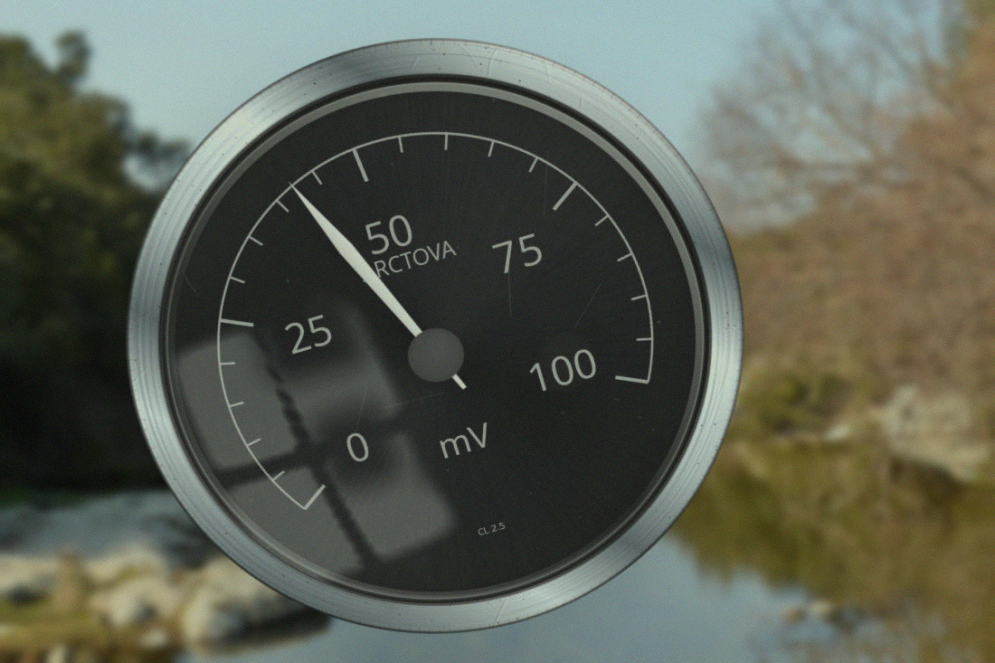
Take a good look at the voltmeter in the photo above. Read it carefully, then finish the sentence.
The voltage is 42.5 mV
